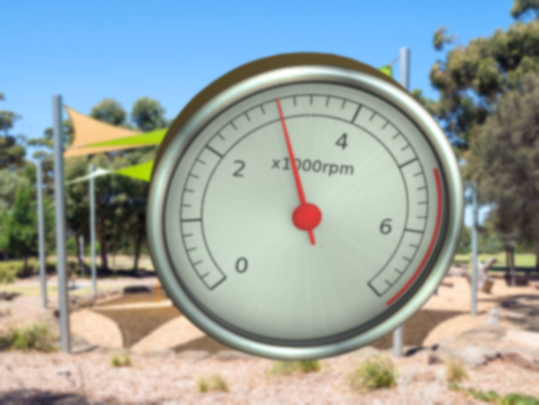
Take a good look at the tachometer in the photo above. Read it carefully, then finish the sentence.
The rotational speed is 3000 rpm
